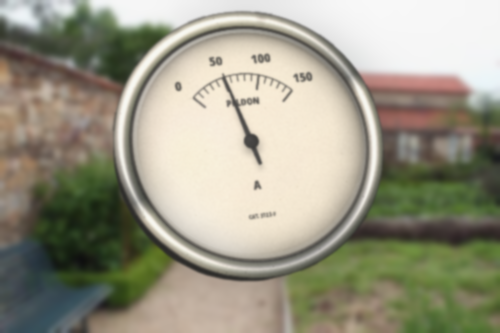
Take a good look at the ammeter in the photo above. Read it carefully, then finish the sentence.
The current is 50 A
